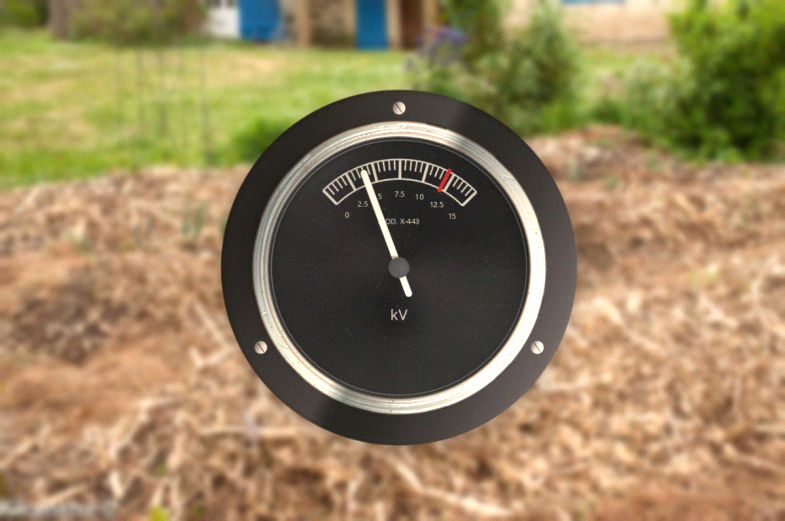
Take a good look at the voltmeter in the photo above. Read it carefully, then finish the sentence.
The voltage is 4 kV
